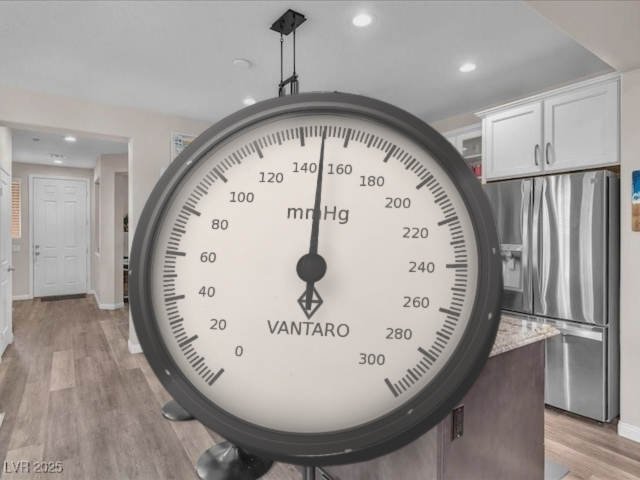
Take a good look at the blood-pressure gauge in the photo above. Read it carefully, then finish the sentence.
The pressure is 150 mmHg
